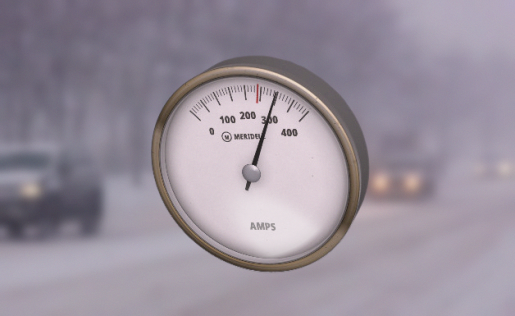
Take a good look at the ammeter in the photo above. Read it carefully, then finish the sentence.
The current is 300 A
